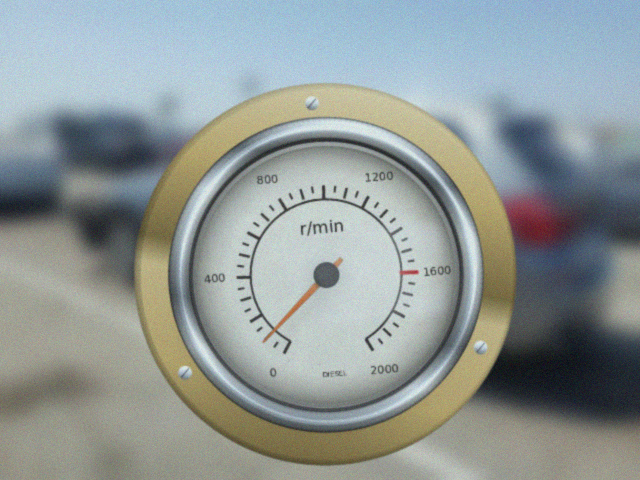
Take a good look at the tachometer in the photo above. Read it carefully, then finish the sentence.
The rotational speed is 100 rpm
